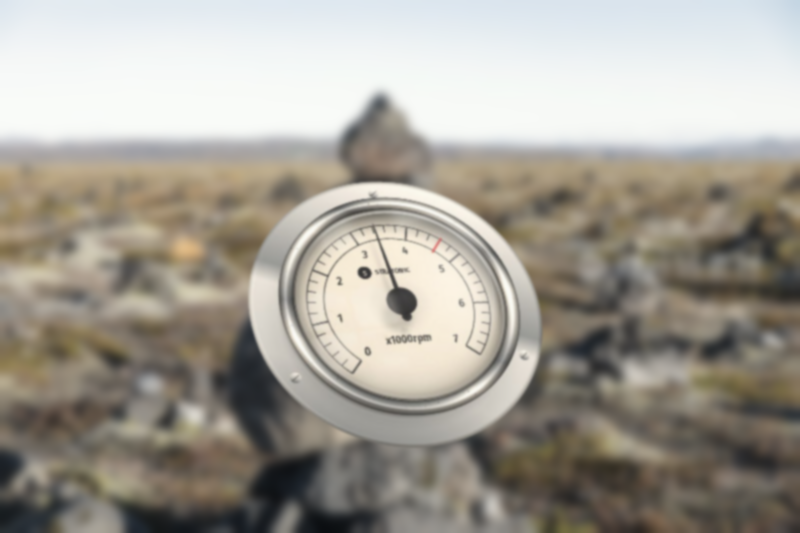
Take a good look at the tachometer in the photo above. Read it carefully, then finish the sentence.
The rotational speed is 3400 rpm
